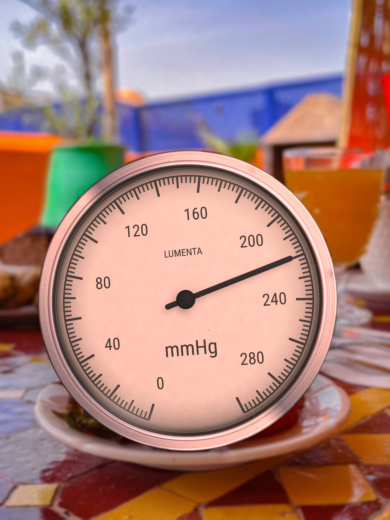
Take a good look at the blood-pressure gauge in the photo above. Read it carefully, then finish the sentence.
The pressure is 220 mmHg
